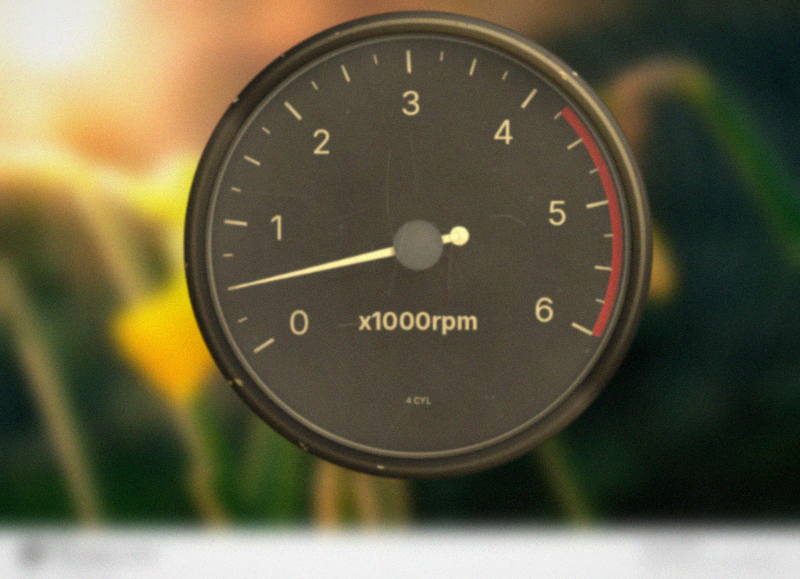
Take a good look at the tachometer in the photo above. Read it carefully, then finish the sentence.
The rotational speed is 500 rpm
